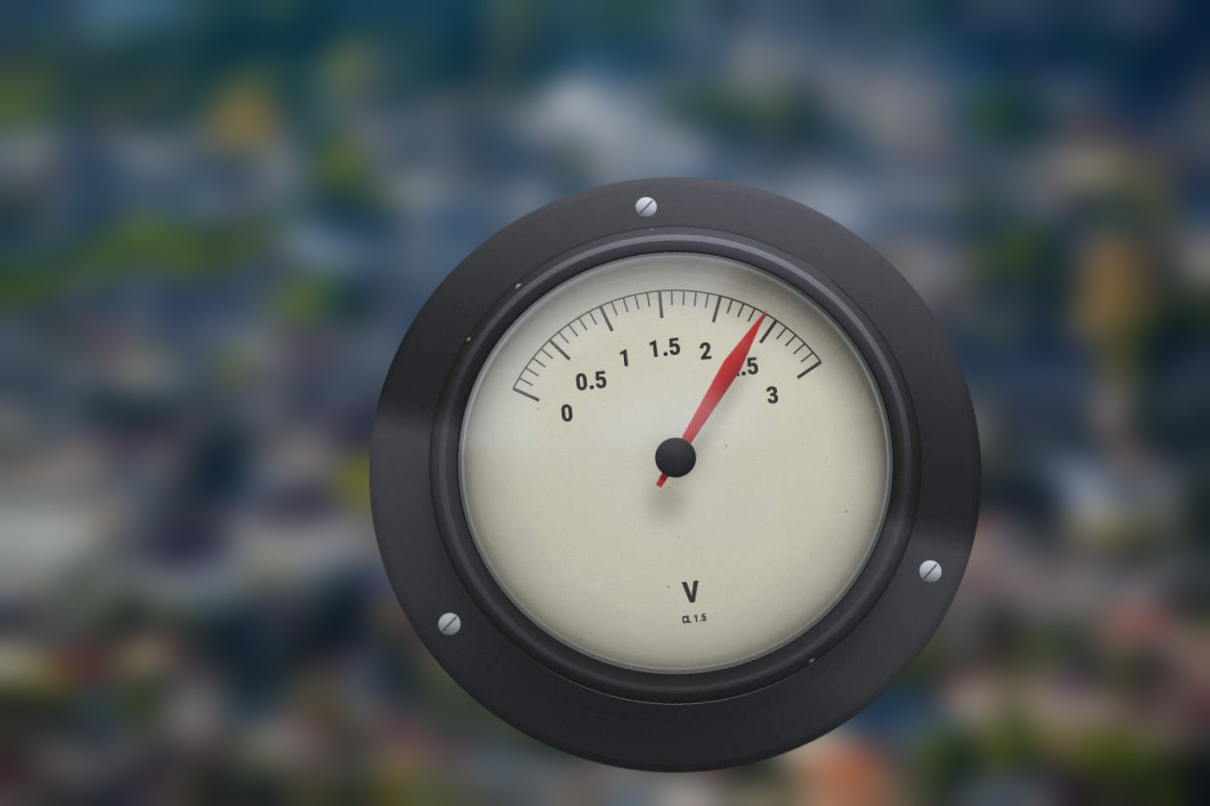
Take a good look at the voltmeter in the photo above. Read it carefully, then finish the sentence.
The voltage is 2.4 V
